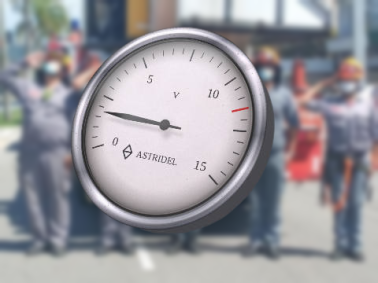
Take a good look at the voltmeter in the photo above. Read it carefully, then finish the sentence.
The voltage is 1.75 V
